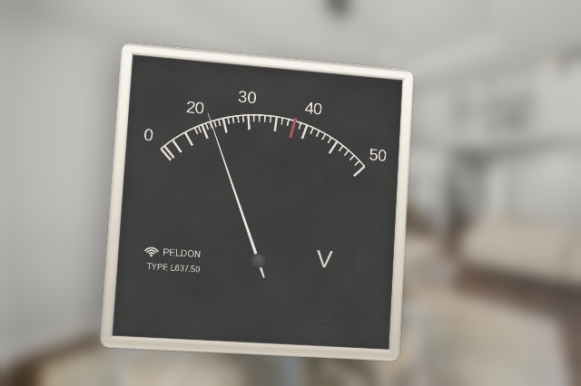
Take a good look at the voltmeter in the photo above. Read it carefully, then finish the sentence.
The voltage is 22 V
